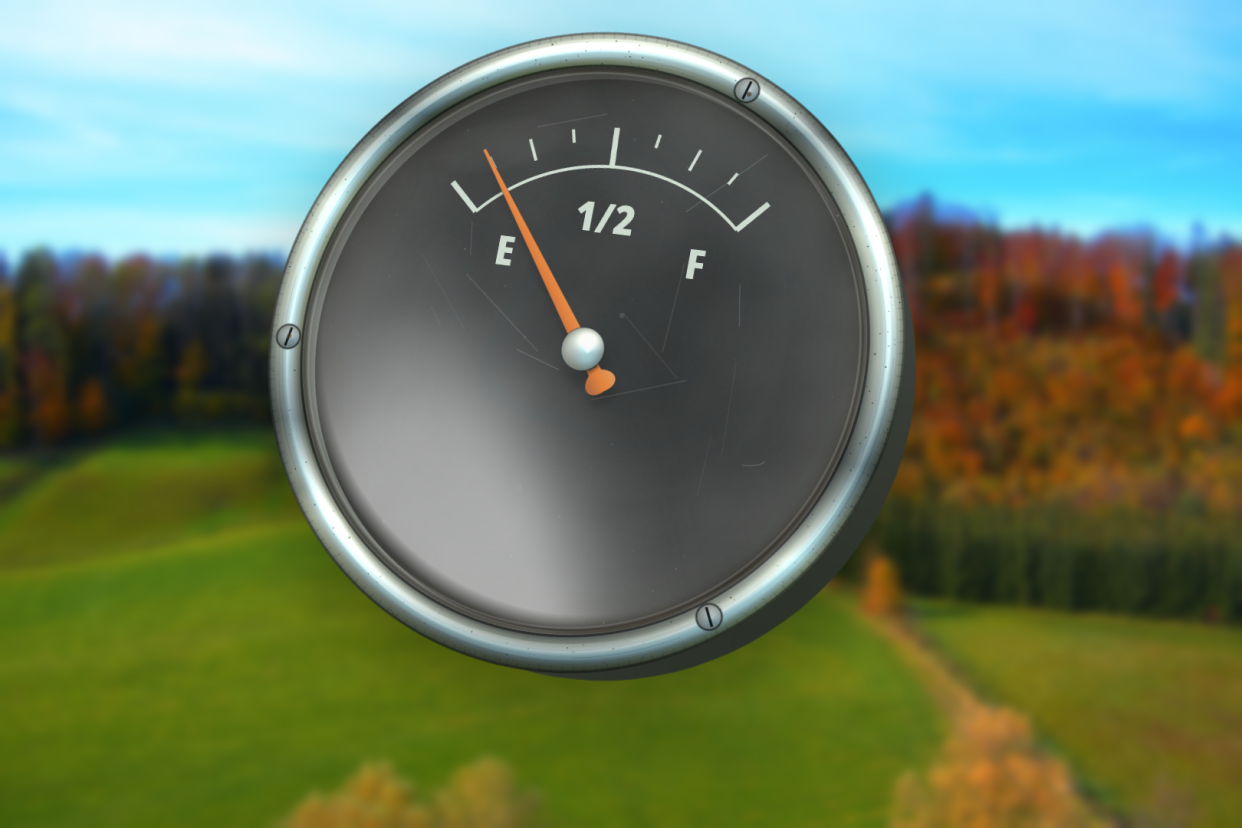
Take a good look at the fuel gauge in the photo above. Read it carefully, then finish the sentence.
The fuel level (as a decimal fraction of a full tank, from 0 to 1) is 0.125
